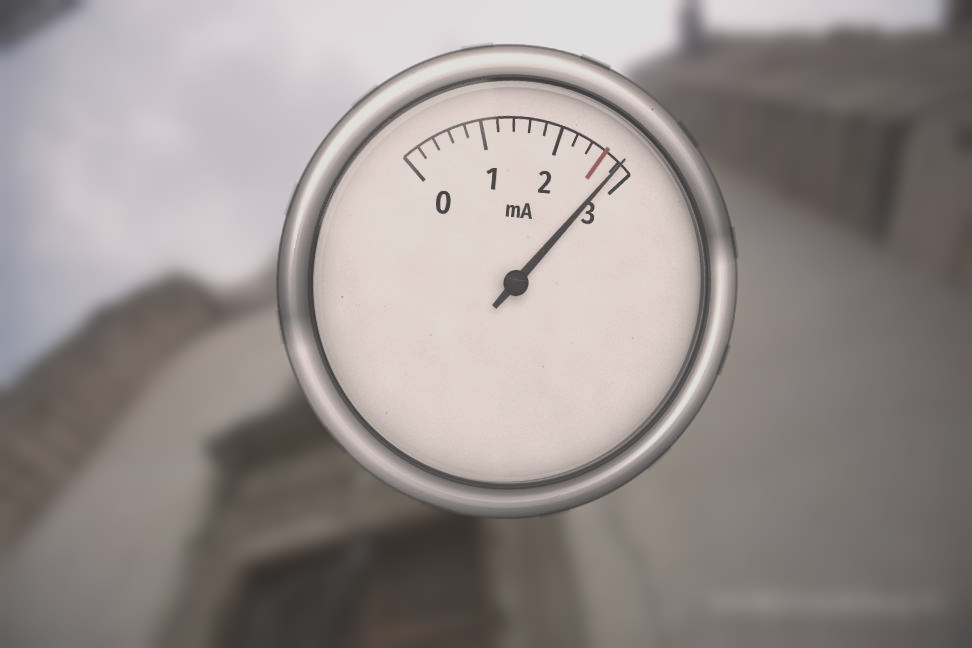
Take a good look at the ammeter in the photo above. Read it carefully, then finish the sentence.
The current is 2.8 mA
